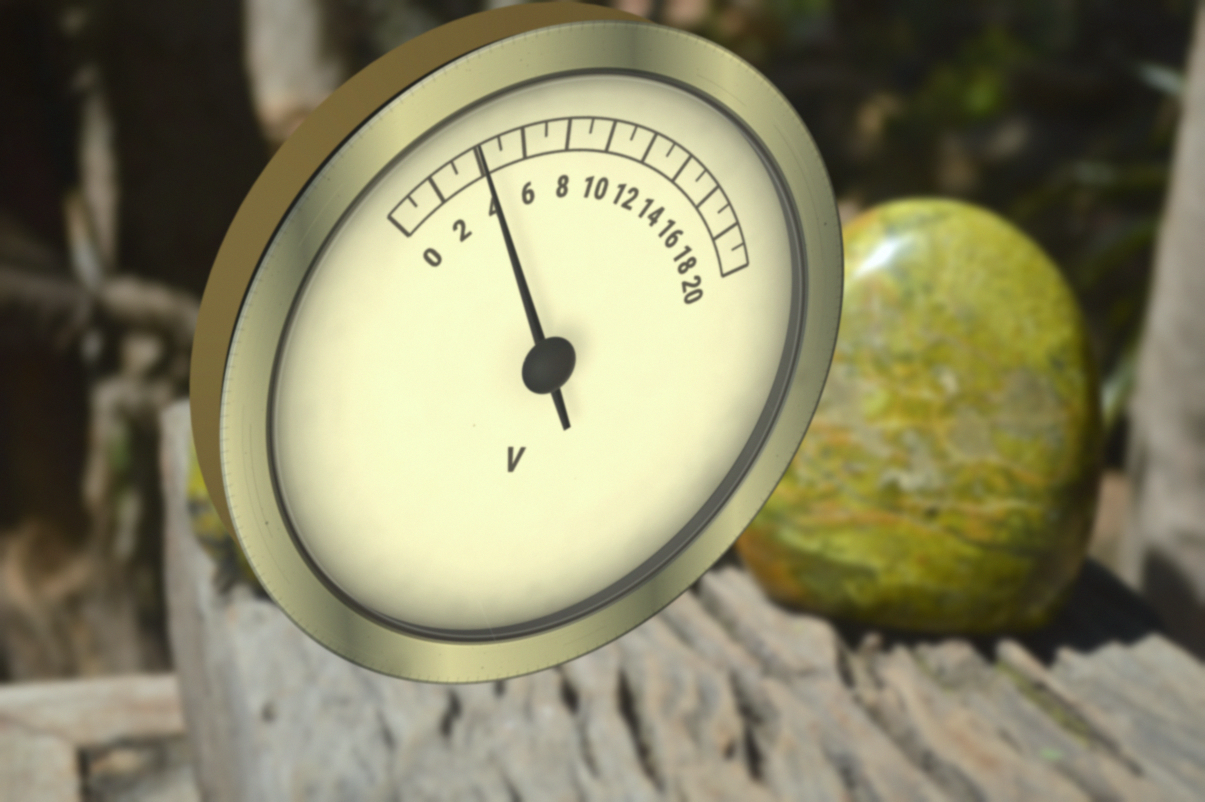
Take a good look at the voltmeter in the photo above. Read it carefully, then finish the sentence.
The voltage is 4 V
